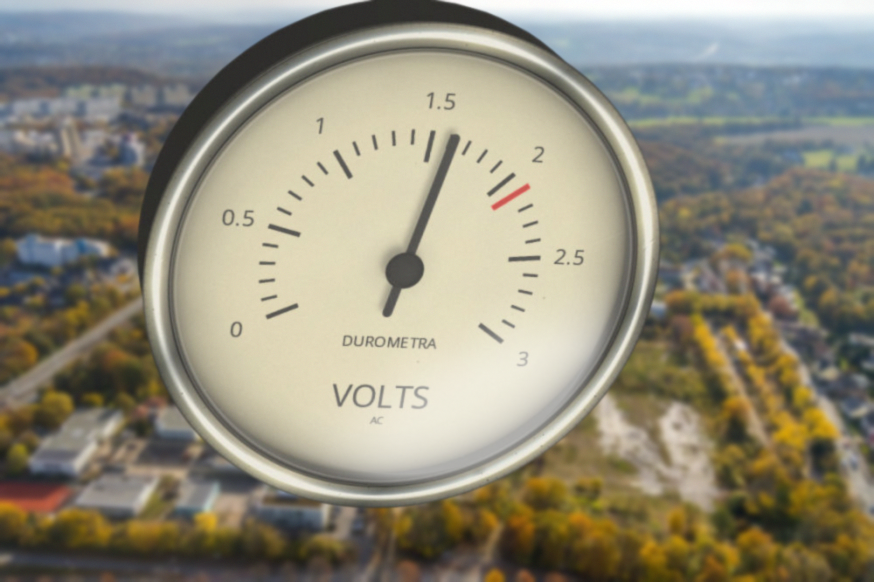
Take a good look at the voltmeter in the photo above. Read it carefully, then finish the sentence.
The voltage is 1.6 V
